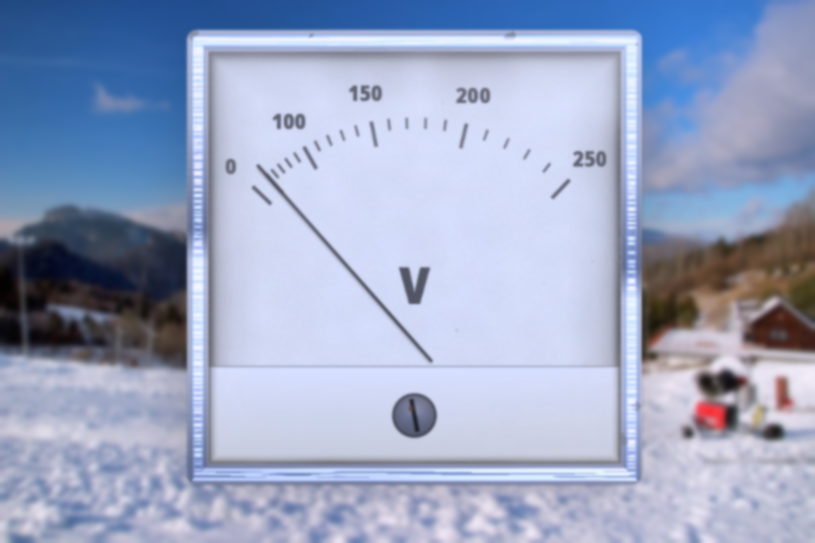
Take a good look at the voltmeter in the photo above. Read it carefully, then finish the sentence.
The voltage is 50 V
